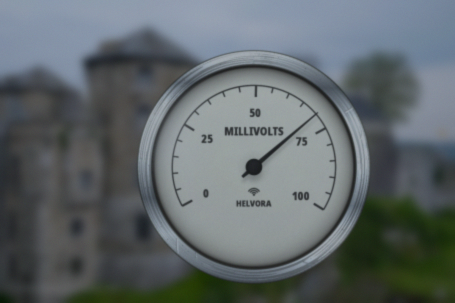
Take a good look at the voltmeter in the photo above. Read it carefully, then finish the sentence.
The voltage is 70 mV
